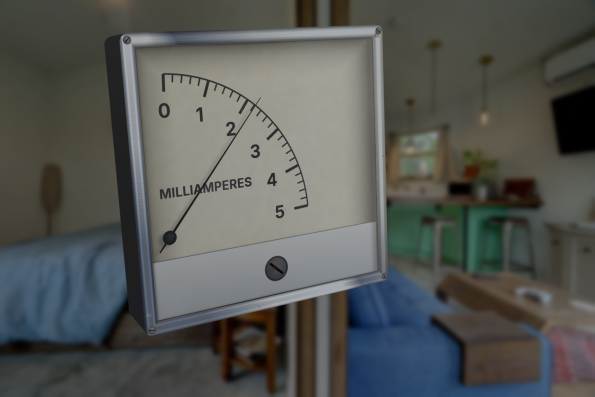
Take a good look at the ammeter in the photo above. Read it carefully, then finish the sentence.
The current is 2.2 mA
